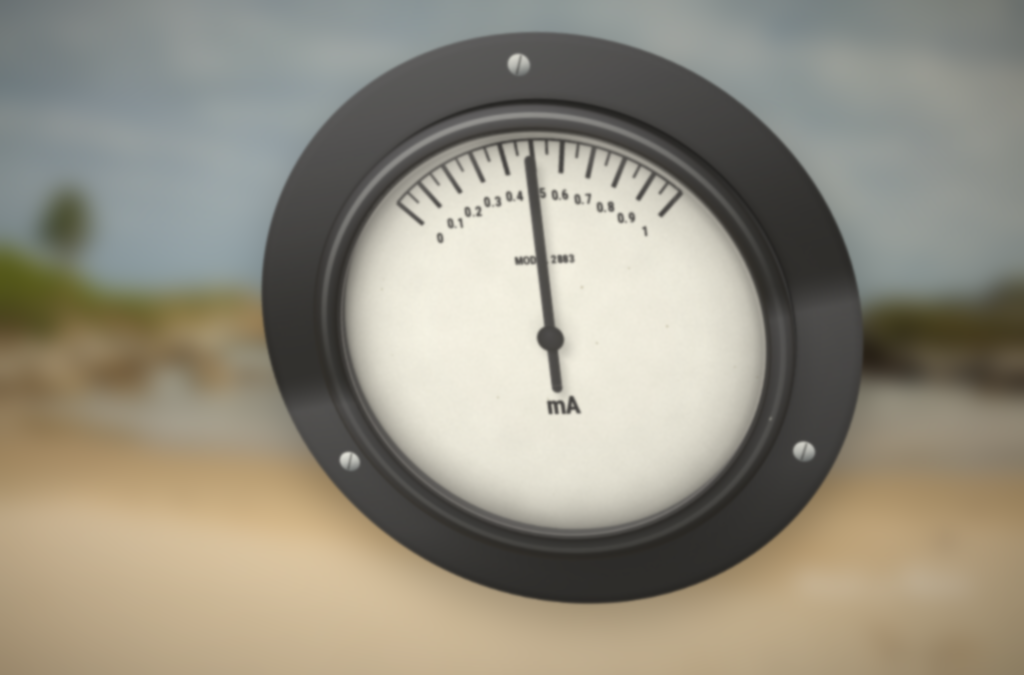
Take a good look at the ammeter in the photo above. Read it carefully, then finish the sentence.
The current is 0.5 mA
